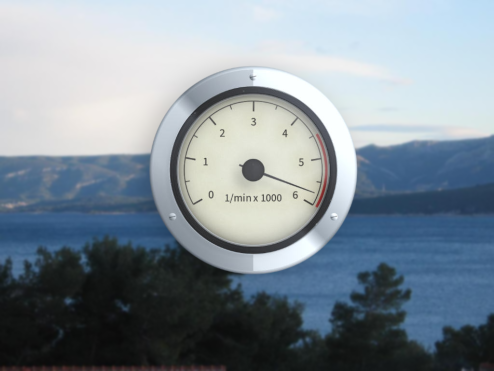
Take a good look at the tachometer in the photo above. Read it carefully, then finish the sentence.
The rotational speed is 5750 rpm
